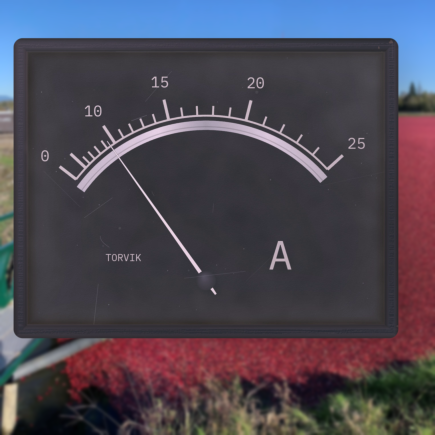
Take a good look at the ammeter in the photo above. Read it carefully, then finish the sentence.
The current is 9.5 A
